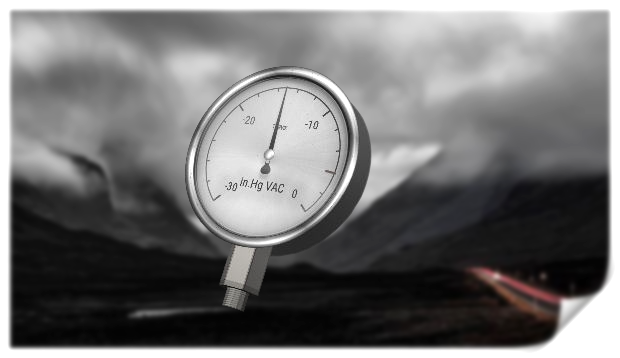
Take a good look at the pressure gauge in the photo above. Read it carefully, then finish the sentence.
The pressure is -15 inHg
